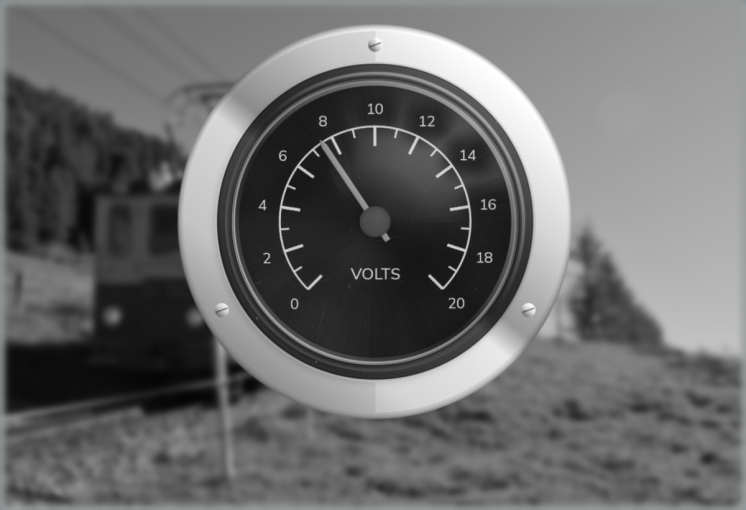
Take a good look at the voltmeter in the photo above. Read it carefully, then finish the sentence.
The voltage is 7.5 V
